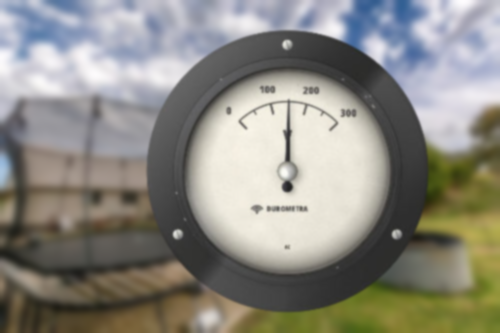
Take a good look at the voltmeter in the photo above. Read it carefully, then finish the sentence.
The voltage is 150 V
